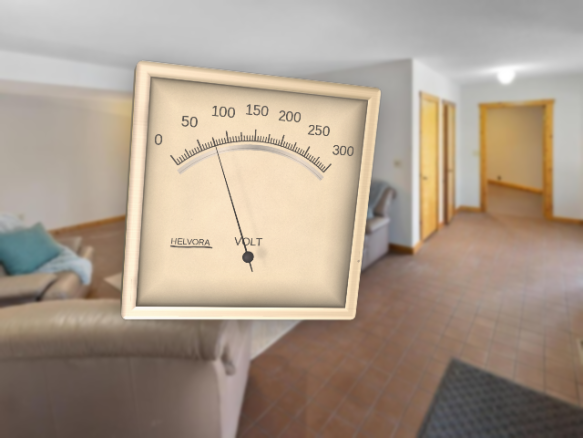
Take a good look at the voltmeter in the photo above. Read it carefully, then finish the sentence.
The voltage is 75 V
